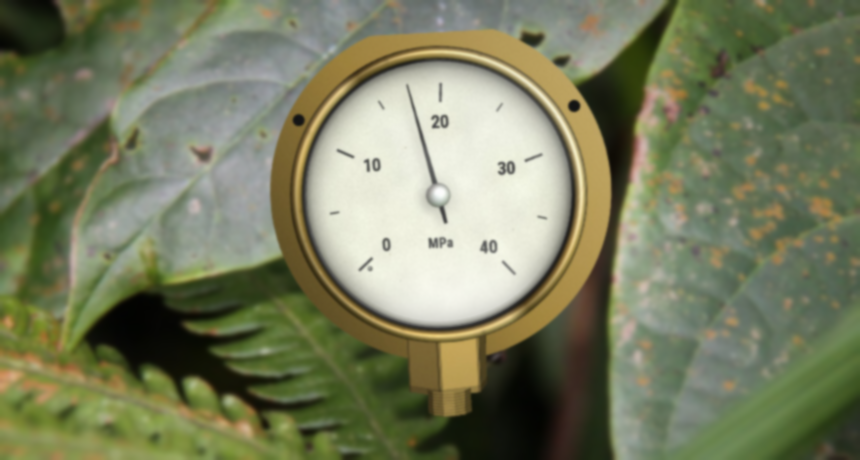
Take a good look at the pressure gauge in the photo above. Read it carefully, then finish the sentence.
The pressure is 17.5 MPa
